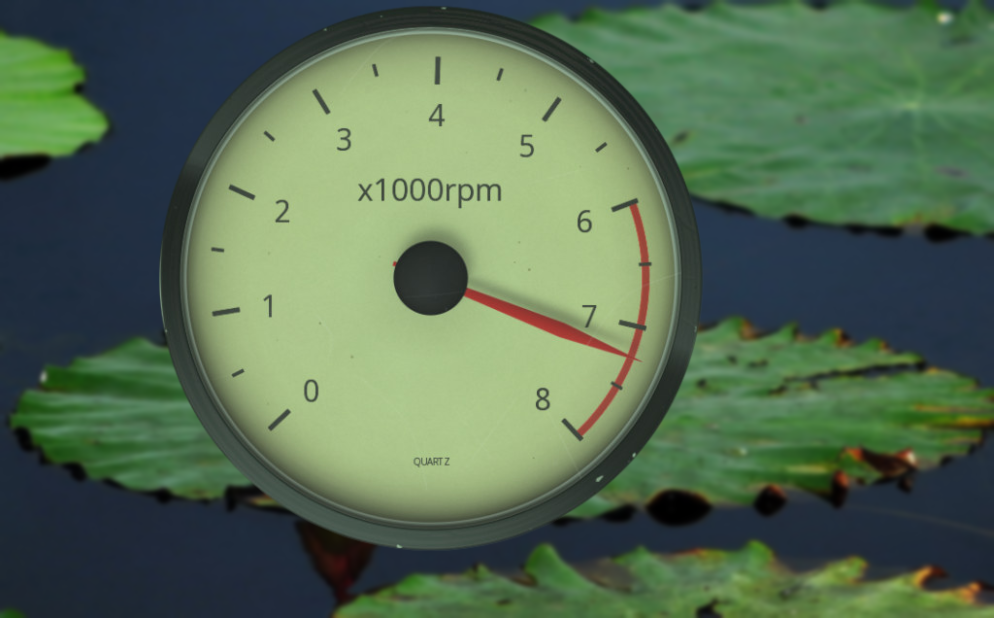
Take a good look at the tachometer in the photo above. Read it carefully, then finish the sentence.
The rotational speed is 7250 rpm
